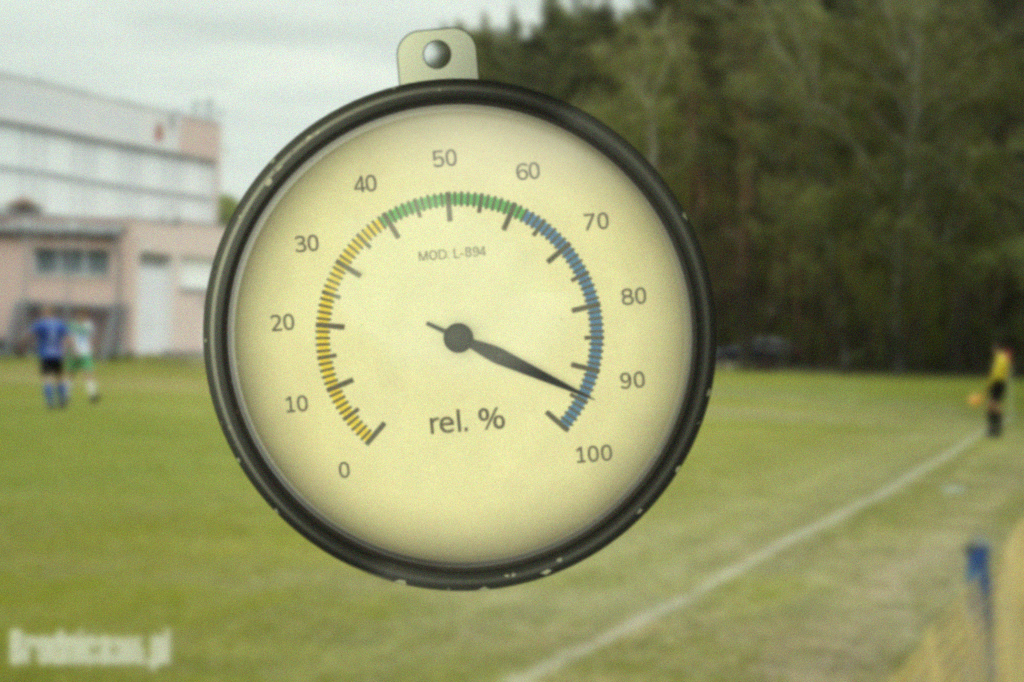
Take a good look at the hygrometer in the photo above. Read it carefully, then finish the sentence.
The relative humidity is 94 %
